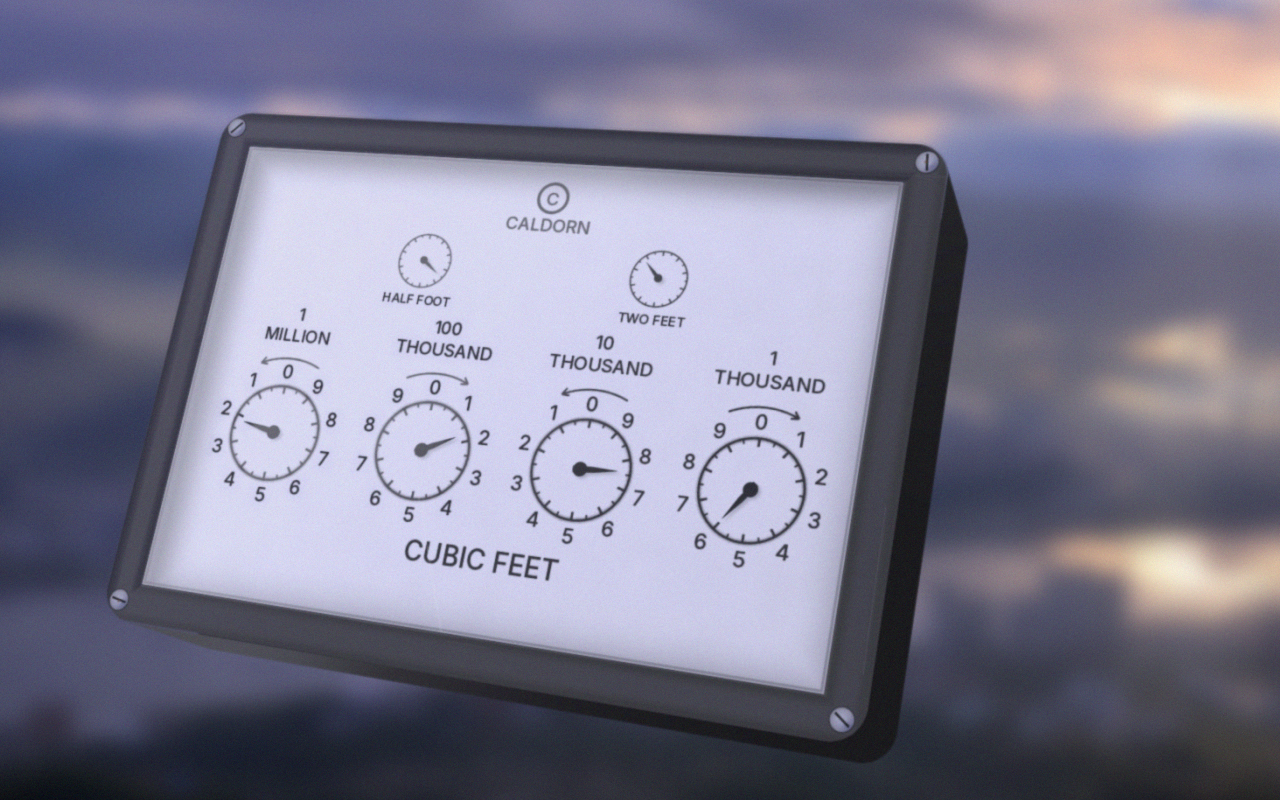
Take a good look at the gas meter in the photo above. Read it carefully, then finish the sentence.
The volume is 217600 ft³
